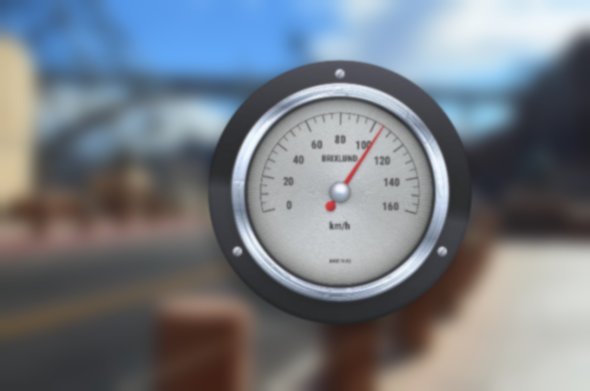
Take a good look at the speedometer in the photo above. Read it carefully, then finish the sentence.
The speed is 105 km/h
